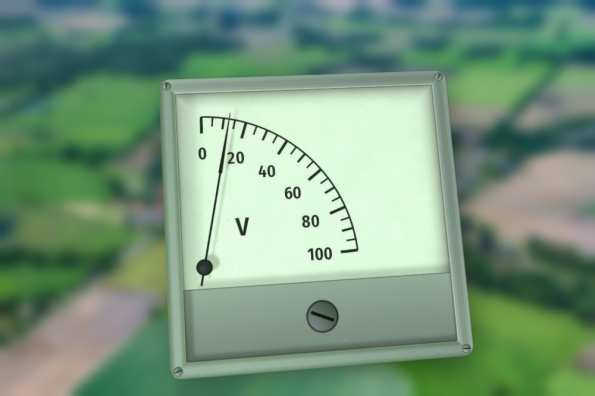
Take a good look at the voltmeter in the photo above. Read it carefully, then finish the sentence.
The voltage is 12.5 V
